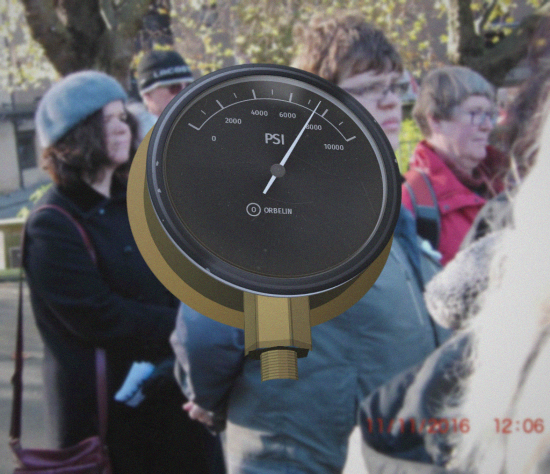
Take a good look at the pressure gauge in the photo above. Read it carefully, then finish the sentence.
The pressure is 7500 psi
